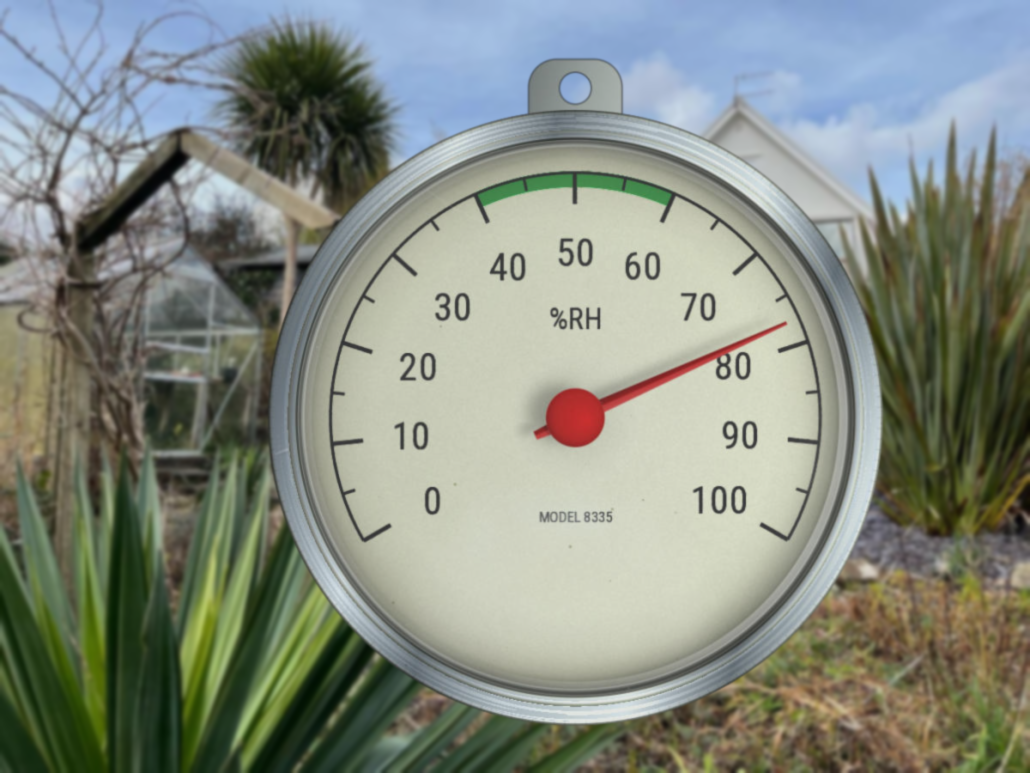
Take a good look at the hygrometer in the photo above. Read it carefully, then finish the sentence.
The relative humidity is 77.5 %
